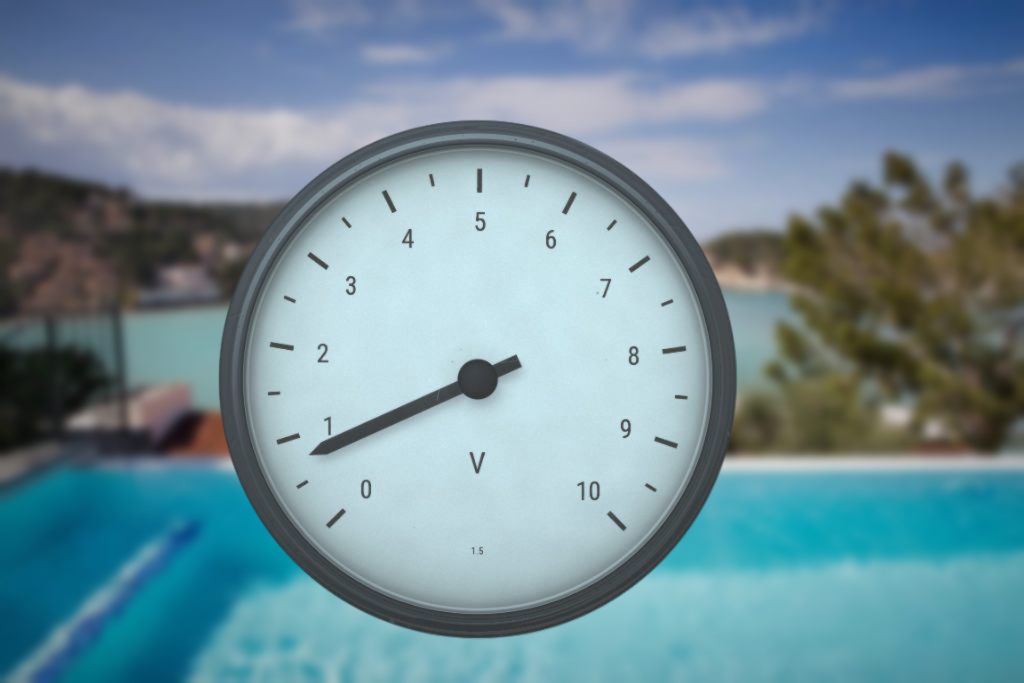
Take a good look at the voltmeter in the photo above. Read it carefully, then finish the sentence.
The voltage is 0.75 V
